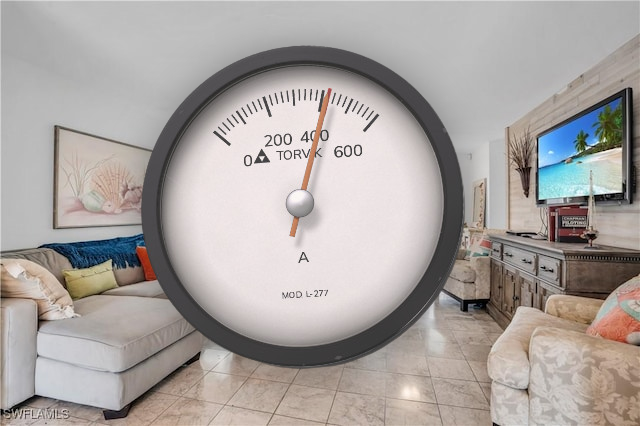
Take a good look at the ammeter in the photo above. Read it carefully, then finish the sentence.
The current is 420 A
